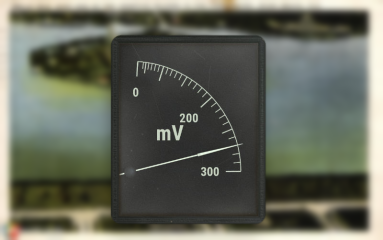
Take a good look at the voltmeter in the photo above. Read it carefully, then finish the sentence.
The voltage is 270 mV
